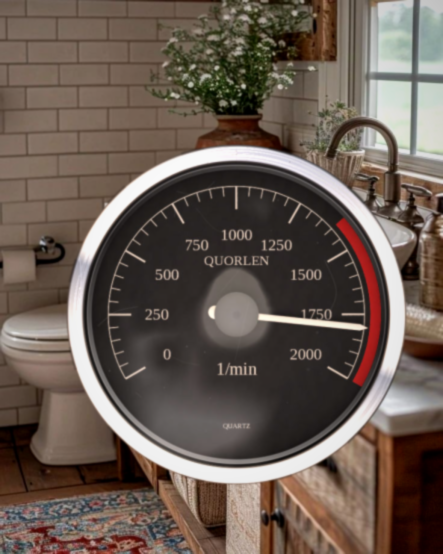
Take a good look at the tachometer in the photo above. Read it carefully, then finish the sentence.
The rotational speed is 1800 rpm
